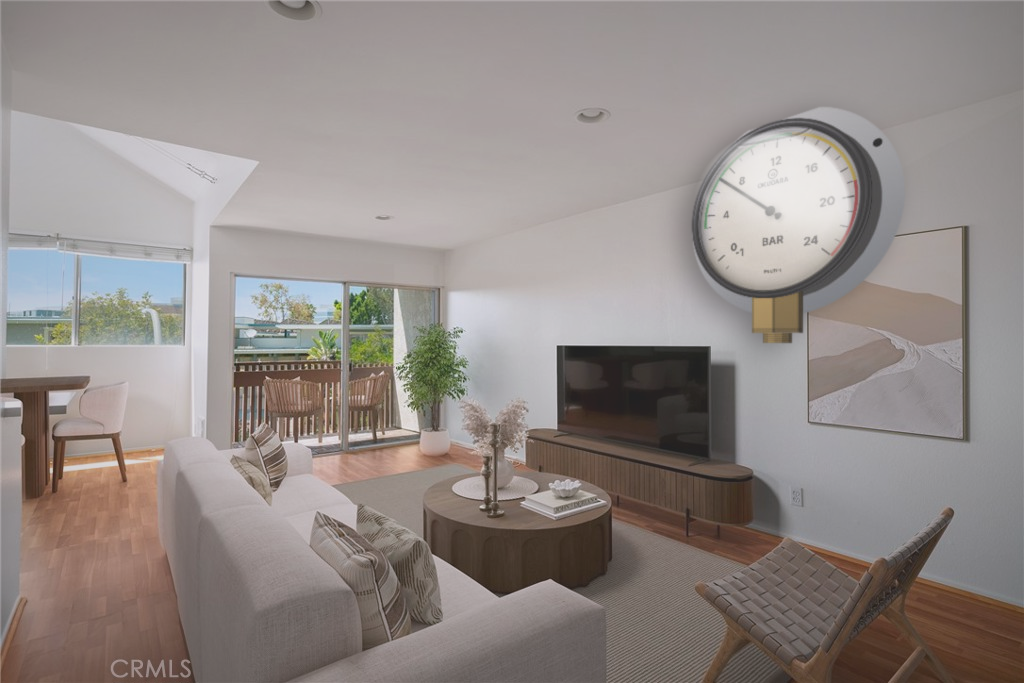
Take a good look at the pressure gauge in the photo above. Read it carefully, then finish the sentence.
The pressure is 7 bar
